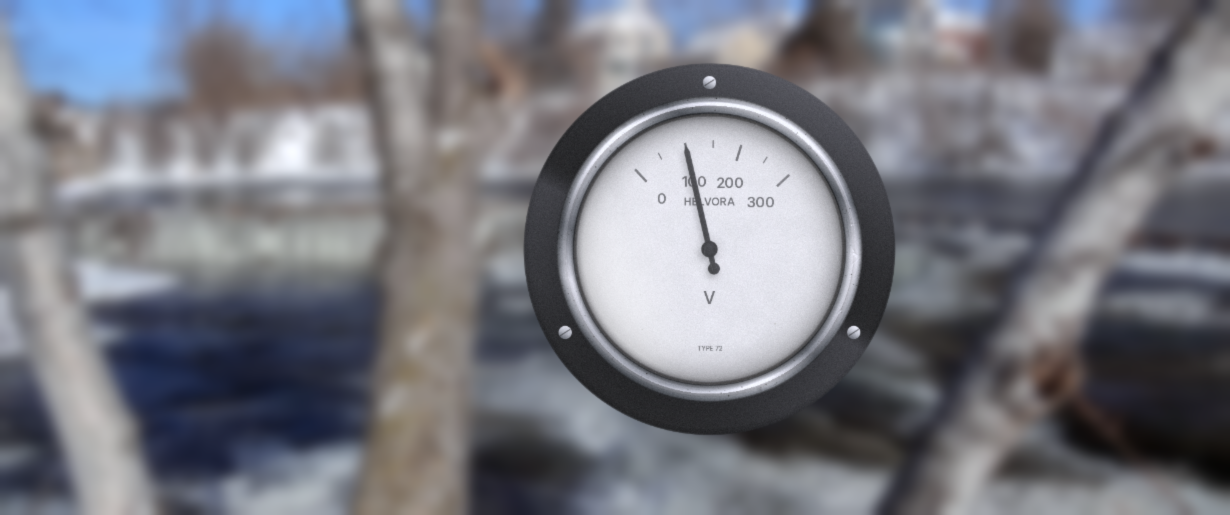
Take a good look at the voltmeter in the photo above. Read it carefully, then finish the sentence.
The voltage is 100 V
